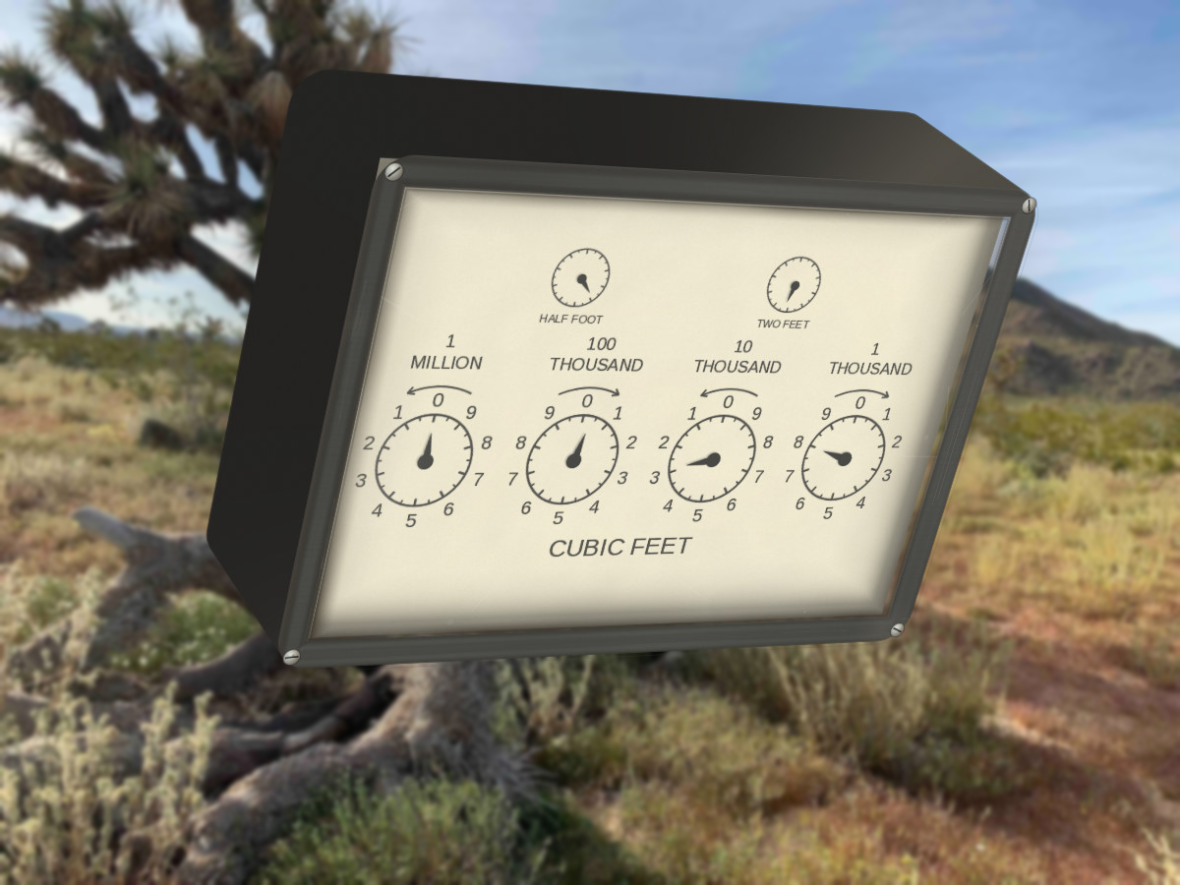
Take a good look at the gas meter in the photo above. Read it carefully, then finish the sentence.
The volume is 2800 ft³
